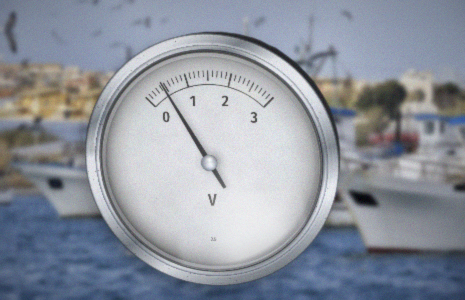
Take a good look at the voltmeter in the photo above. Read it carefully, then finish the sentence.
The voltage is 0.5 V
